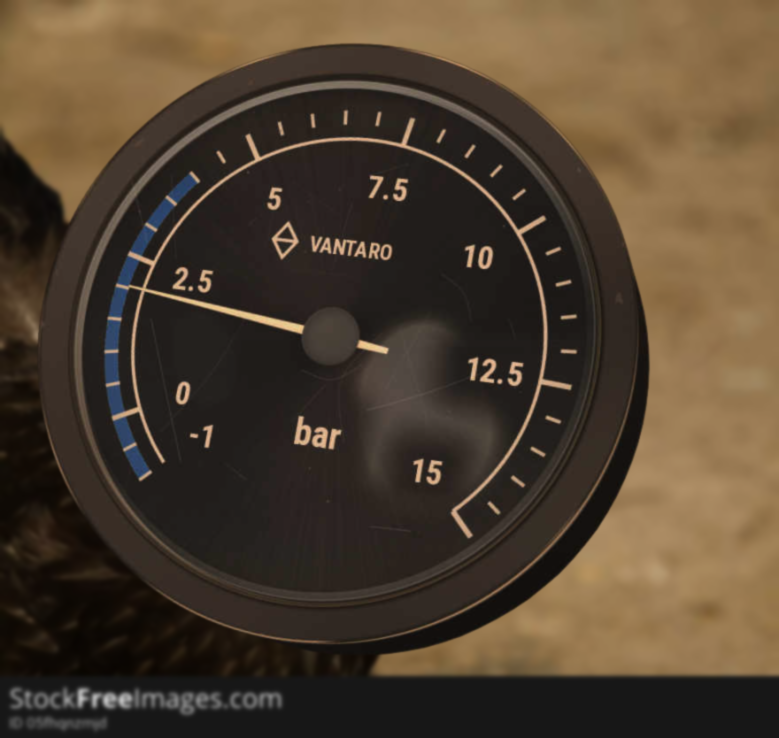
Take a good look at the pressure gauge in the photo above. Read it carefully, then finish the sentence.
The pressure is 2 bar
